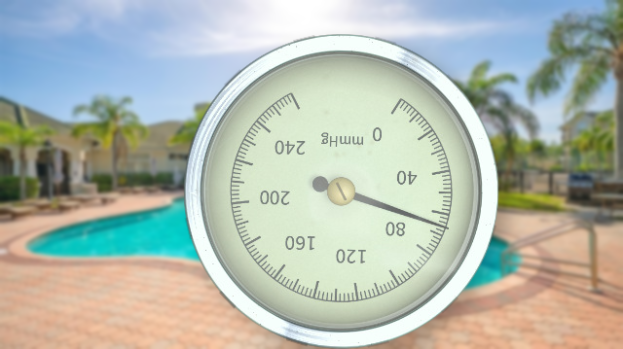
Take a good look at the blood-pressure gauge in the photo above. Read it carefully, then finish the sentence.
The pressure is 66 mmHg
